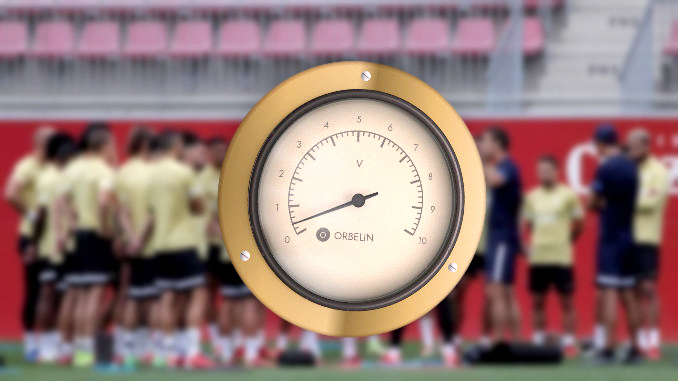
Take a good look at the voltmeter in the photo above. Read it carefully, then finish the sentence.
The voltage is 0.4 V
